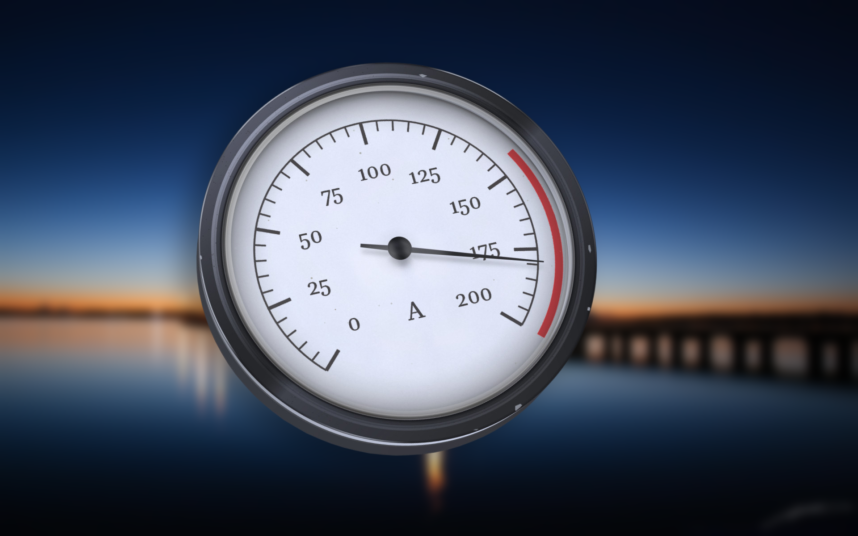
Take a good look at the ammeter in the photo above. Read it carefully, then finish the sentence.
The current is 180 A
